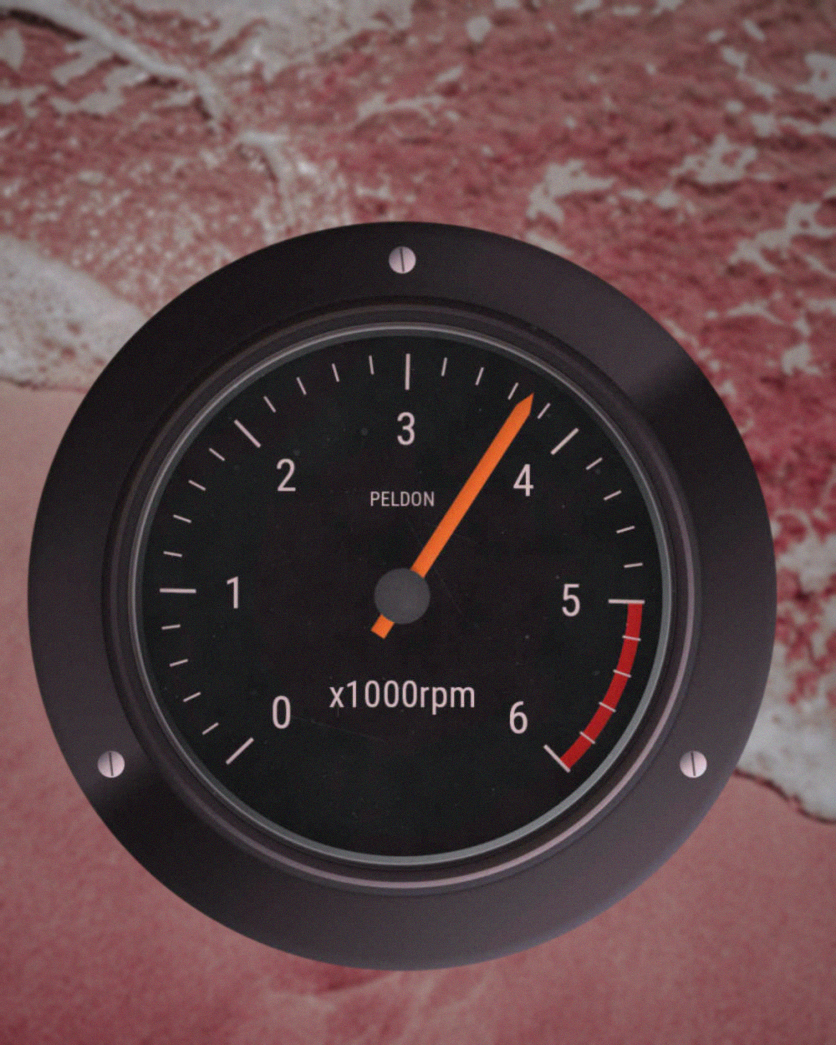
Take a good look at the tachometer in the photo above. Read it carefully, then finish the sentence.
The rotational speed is 3700 rpm
